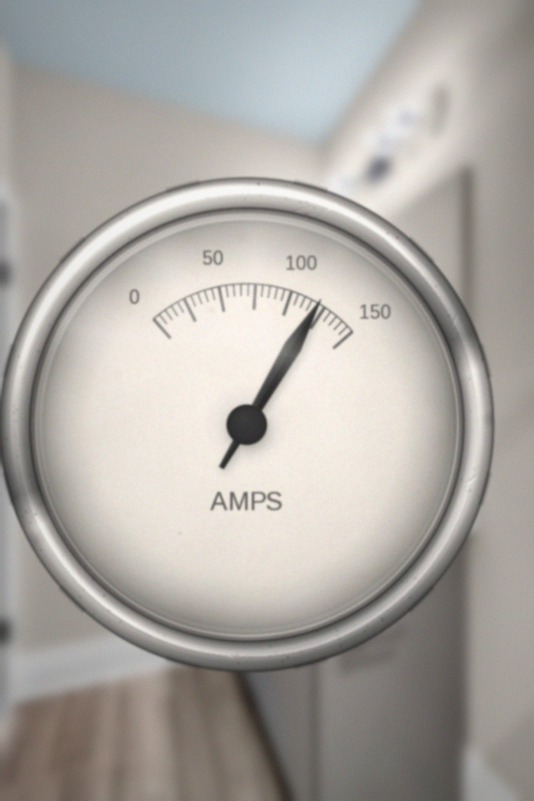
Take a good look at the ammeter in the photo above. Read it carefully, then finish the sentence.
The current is 120 A
